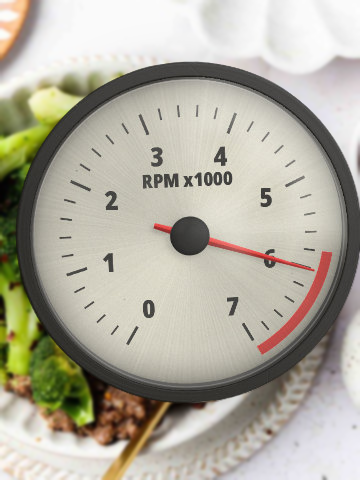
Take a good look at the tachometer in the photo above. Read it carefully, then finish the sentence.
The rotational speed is 6000 rpm
